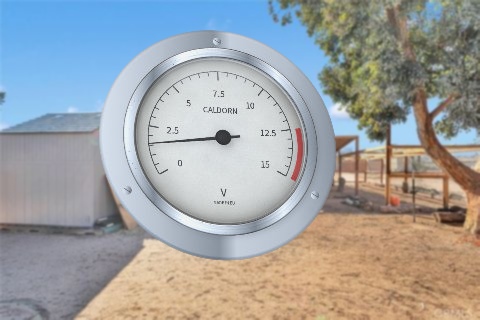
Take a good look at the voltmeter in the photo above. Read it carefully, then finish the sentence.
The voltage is 1.5 V
